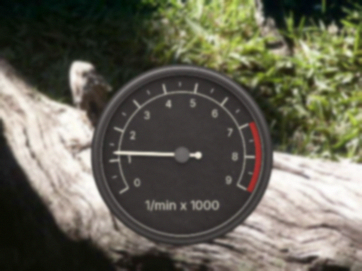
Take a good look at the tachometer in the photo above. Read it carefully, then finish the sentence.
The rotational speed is 1250 rpm
